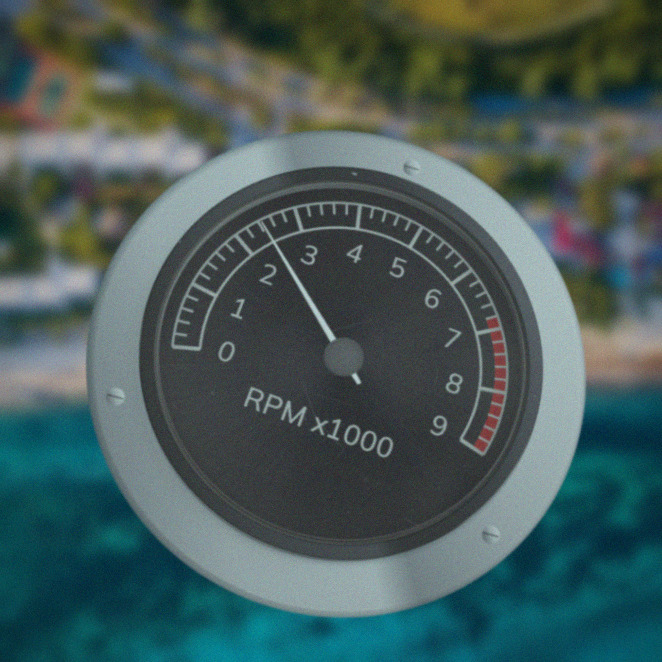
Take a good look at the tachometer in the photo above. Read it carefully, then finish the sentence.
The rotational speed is 2400 rpm
